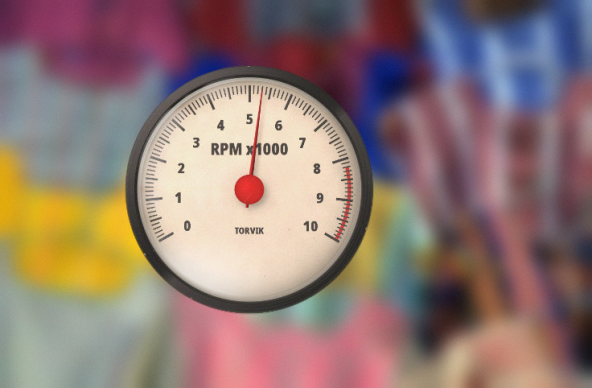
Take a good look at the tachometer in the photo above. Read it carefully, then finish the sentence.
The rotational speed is 5300 rpm
